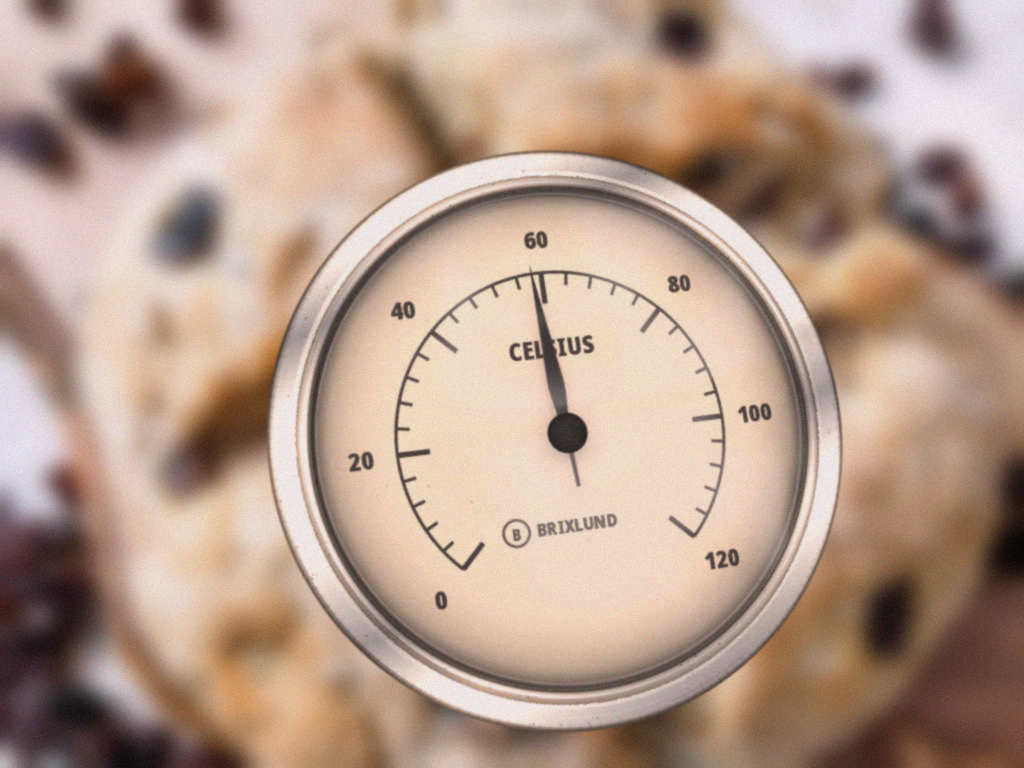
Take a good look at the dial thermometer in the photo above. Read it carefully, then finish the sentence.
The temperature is 58 °C
